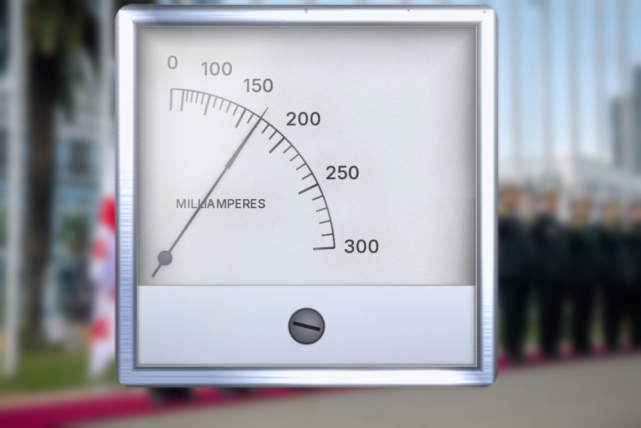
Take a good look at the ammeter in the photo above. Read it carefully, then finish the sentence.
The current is 170 mA
